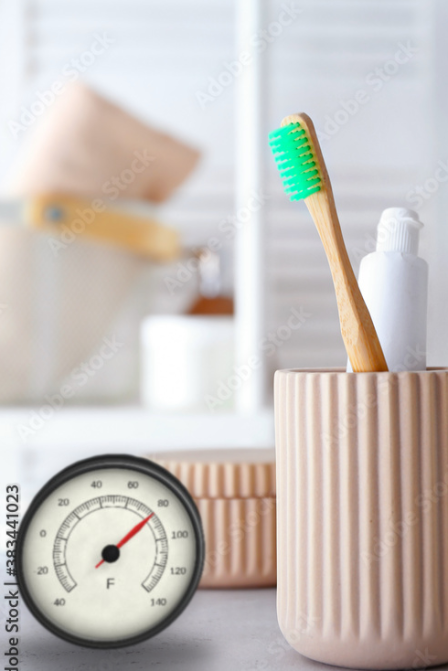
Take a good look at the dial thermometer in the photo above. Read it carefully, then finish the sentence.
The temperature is 80 °F
